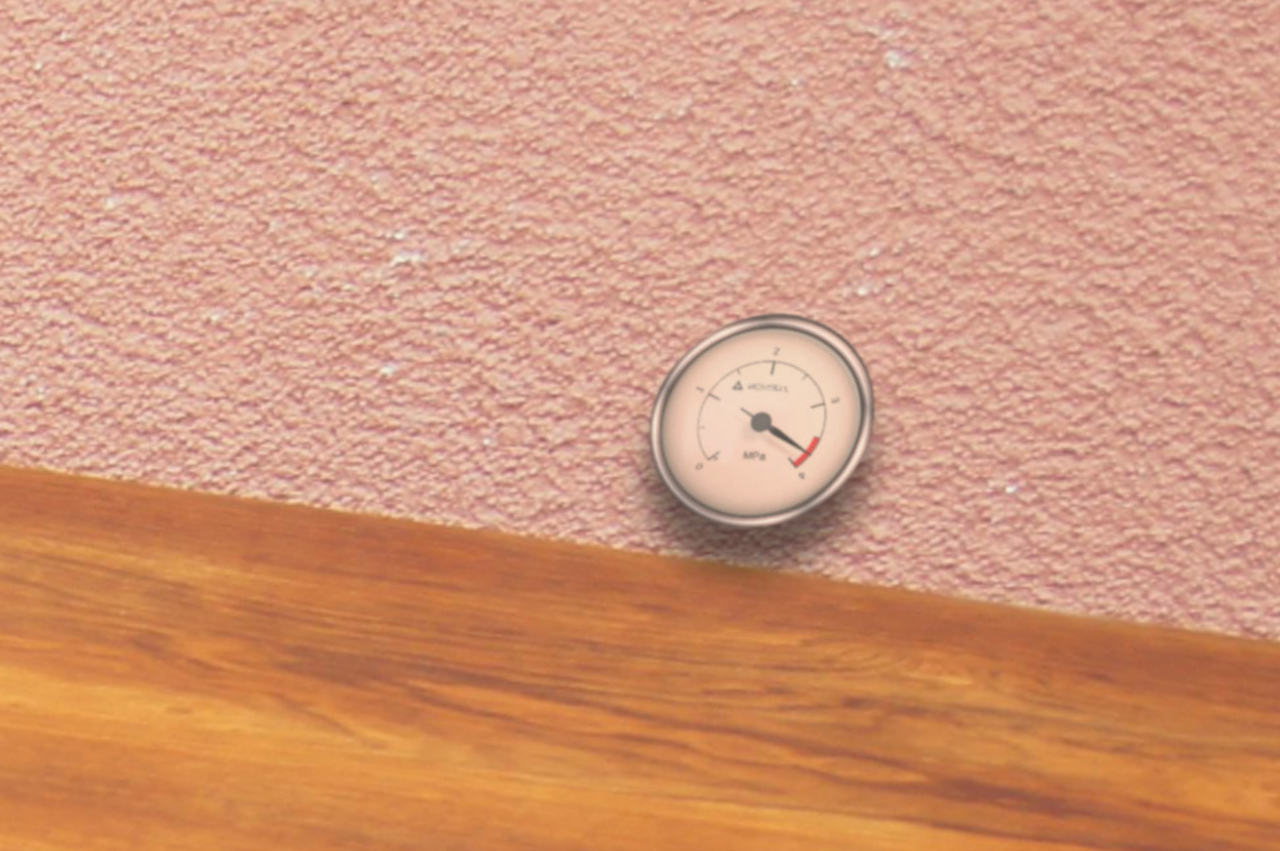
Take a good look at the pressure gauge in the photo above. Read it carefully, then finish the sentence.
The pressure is 3.75 MPa
